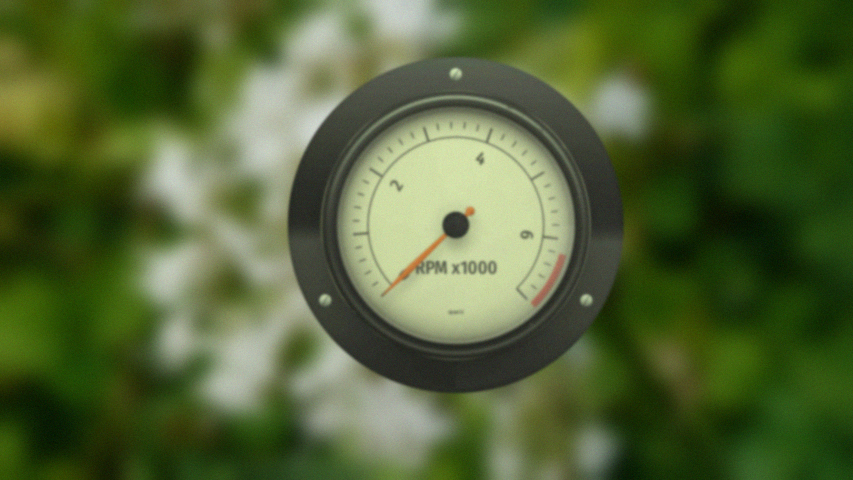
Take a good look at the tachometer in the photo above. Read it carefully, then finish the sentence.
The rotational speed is 0 rpm
